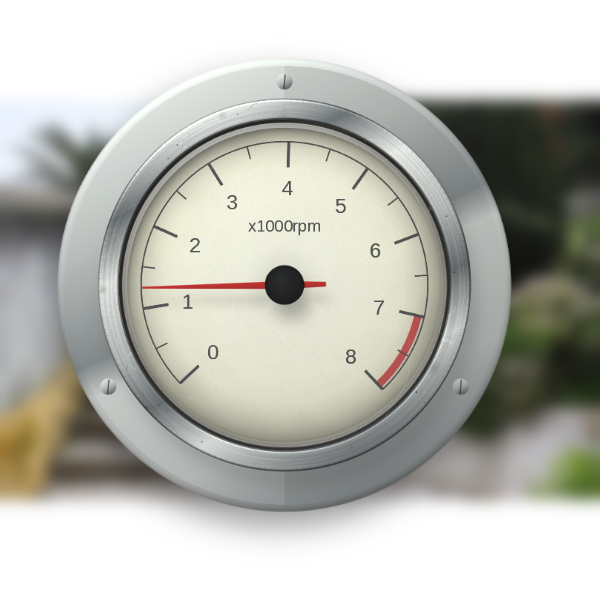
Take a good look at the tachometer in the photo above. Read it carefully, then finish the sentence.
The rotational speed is 1250 rpm
